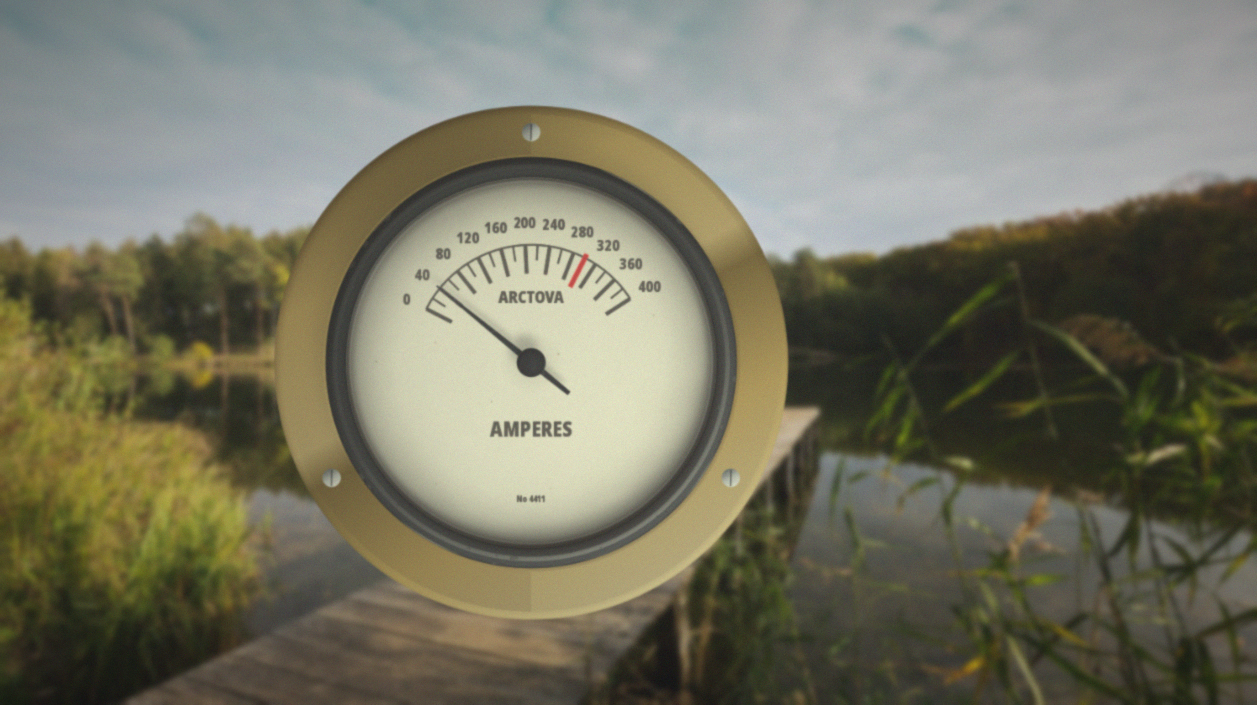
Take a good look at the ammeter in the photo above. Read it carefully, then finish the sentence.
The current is 40 A
